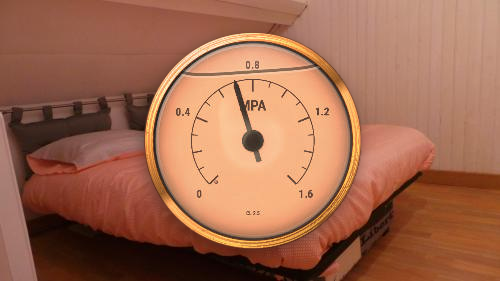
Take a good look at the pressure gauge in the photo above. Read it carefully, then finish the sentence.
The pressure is 0.7 MPa
